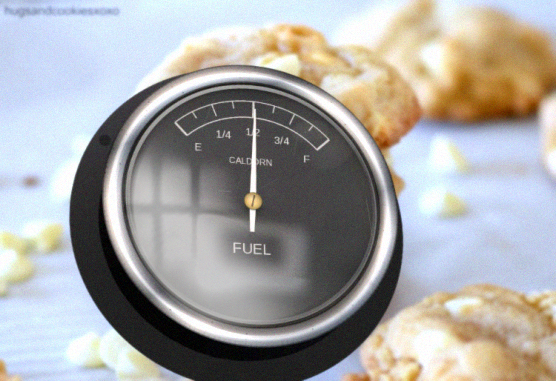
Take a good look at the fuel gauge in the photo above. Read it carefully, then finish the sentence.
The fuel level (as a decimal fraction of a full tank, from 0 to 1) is 0.5
